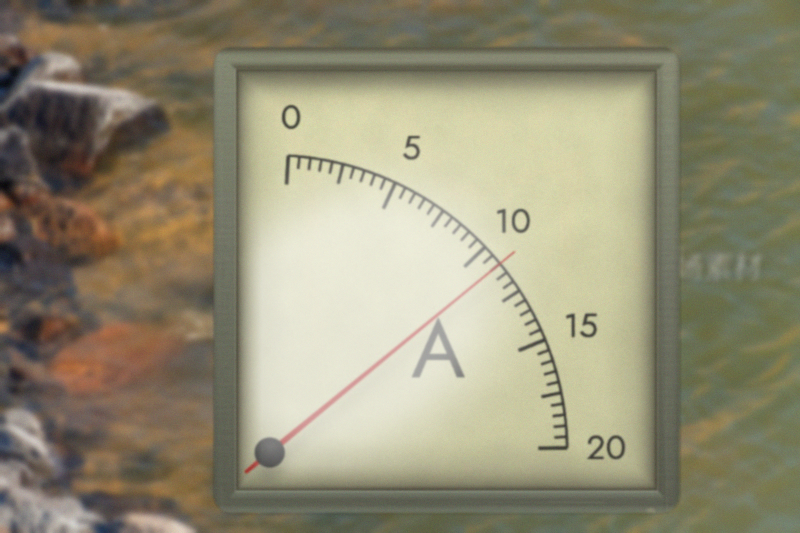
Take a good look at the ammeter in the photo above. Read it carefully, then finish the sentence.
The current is 11 A
